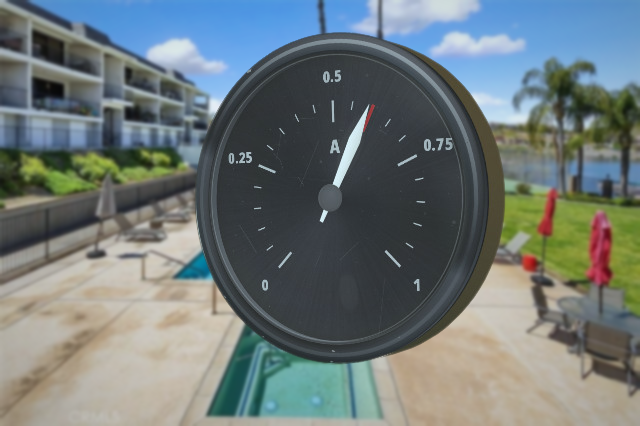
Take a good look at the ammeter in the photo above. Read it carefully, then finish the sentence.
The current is 0.6 A
